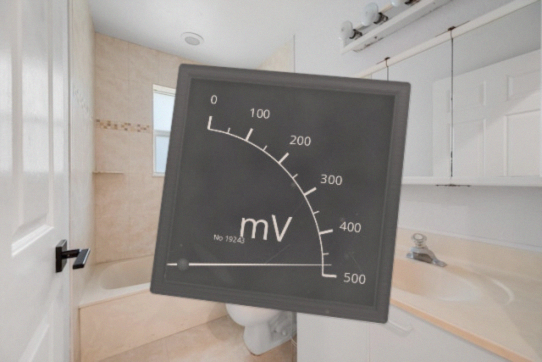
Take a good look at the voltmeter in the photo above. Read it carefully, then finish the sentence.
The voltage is 475 mV
